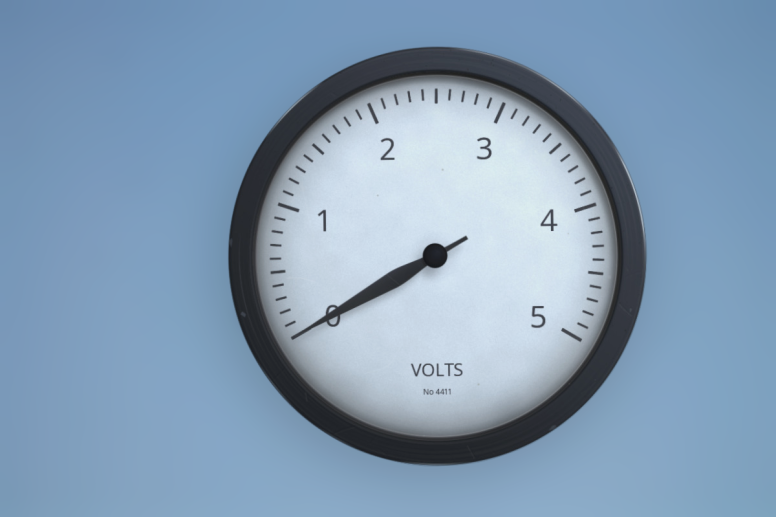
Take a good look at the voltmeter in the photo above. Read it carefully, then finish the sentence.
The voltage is 0 V
